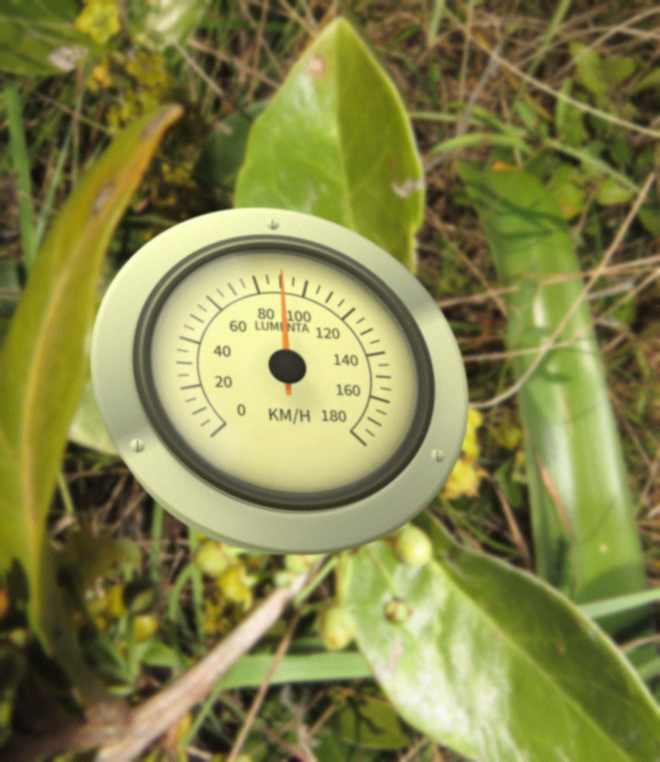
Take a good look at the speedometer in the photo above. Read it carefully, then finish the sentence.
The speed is 90 km/h
